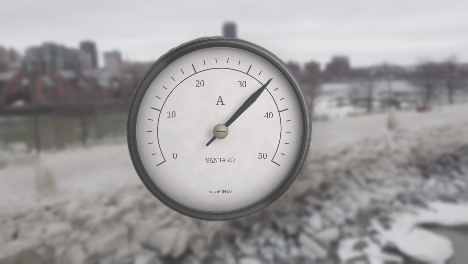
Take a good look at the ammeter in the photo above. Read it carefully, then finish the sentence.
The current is 34 A
